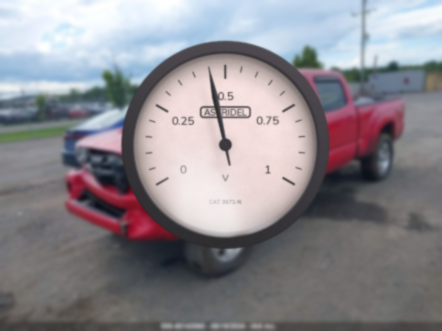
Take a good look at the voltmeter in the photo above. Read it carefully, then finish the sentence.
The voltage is 0.45 V
